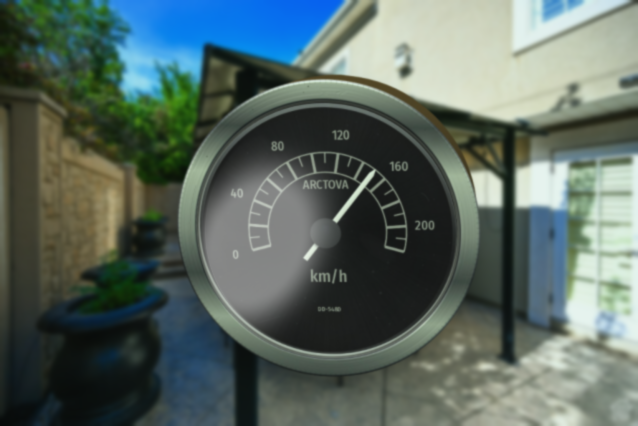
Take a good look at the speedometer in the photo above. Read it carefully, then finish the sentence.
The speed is 150 km/h
